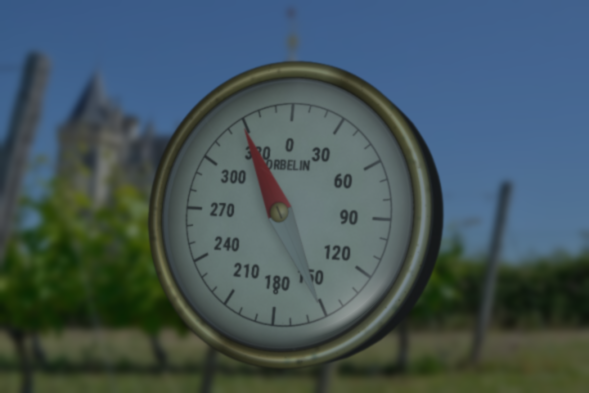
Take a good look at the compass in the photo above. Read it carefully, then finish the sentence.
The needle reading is 330 °
